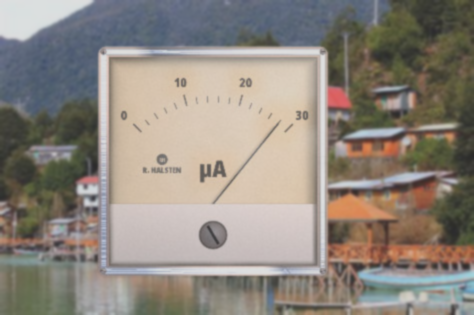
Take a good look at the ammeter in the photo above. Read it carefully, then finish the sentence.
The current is 28 µA
